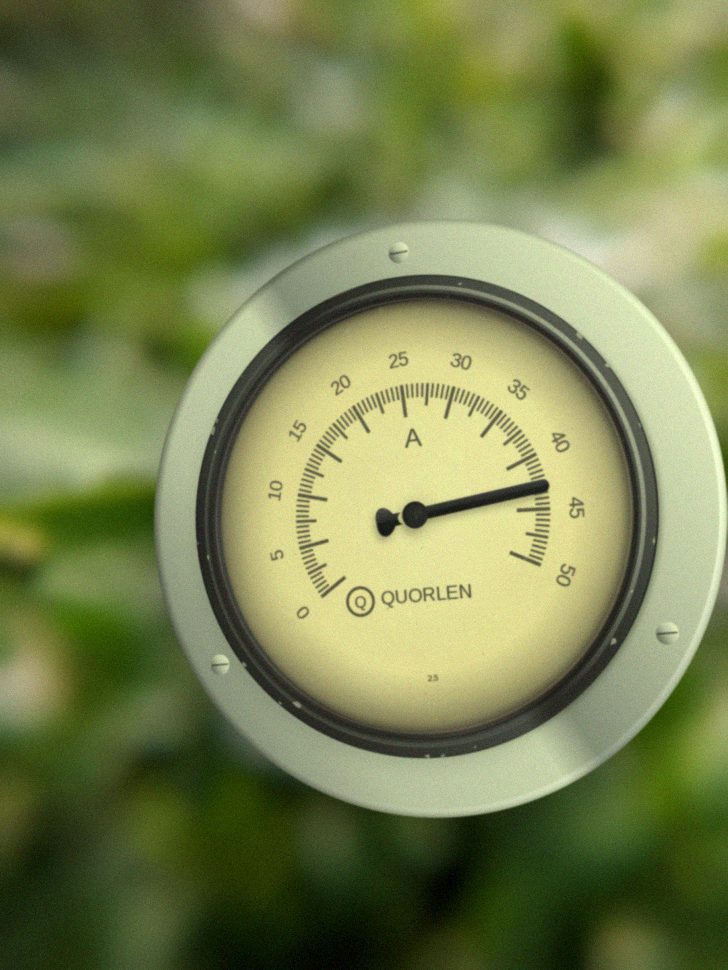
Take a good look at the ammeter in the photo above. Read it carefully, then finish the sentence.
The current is 43 A
